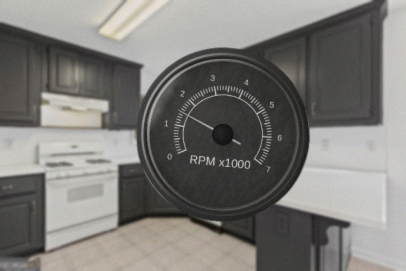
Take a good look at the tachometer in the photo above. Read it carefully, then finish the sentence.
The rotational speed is 1500 rpm
